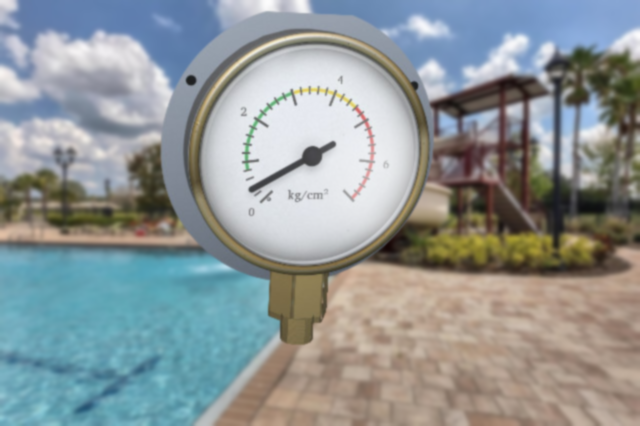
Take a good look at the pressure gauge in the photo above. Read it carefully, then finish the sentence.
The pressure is 0.4 kg/cm²
